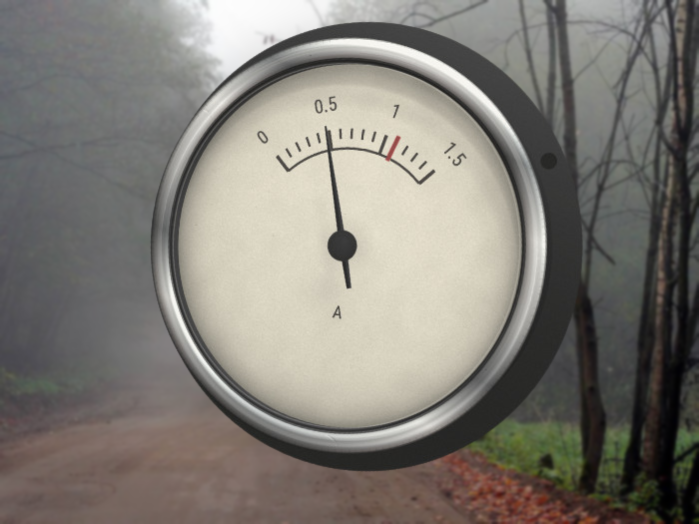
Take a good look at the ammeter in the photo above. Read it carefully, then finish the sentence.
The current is 0.5 A
